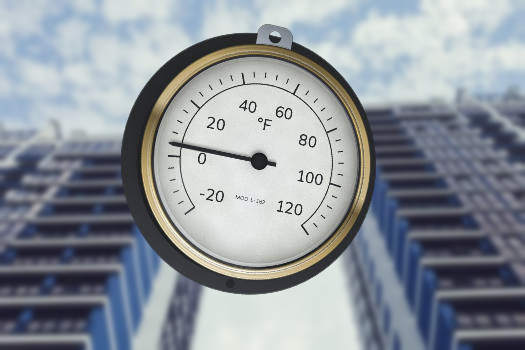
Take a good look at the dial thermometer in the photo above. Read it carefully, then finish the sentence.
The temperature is 4 °F
